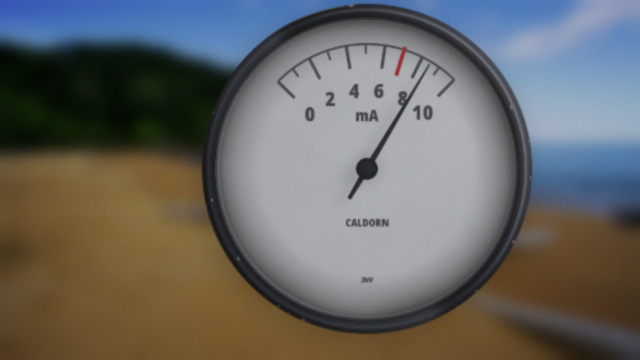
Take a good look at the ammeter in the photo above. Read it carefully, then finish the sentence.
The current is 8.5 mA
